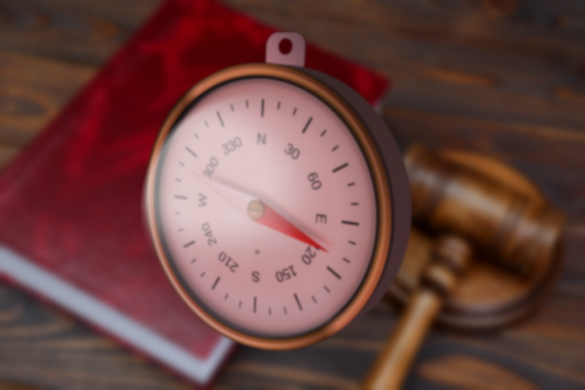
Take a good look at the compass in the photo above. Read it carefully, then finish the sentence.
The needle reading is 110 °
